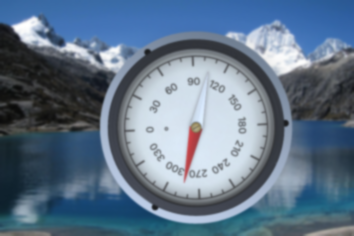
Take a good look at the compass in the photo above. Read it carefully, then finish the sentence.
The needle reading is 285 °
